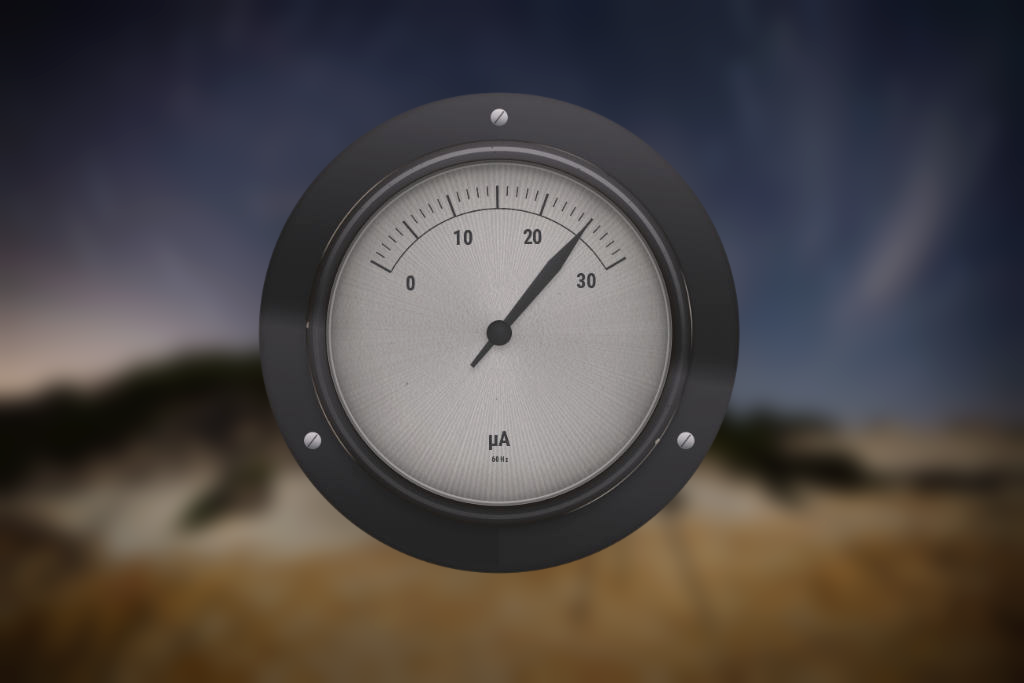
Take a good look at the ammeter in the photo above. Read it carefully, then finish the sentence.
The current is 25 µA
